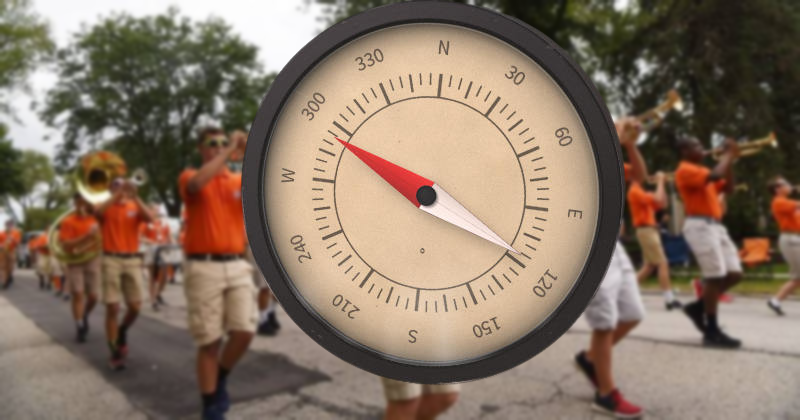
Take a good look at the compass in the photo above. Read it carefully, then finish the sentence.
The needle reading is 295 °
